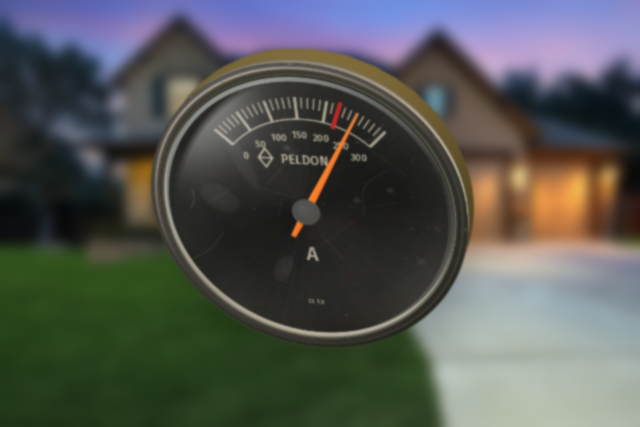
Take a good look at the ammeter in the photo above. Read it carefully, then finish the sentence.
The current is 250 A
